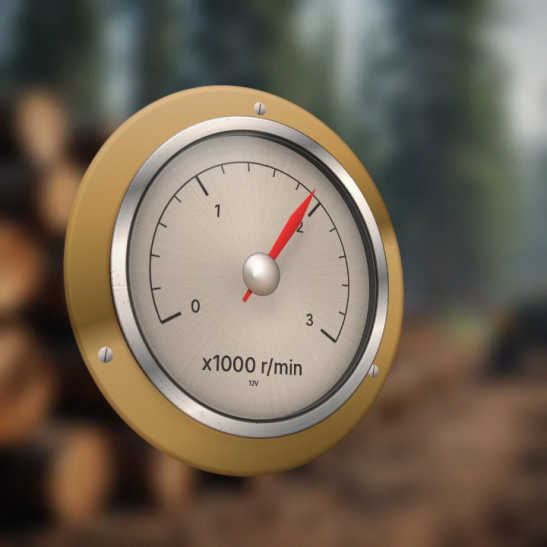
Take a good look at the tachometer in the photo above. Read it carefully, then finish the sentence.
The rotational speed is 1900 rpm
